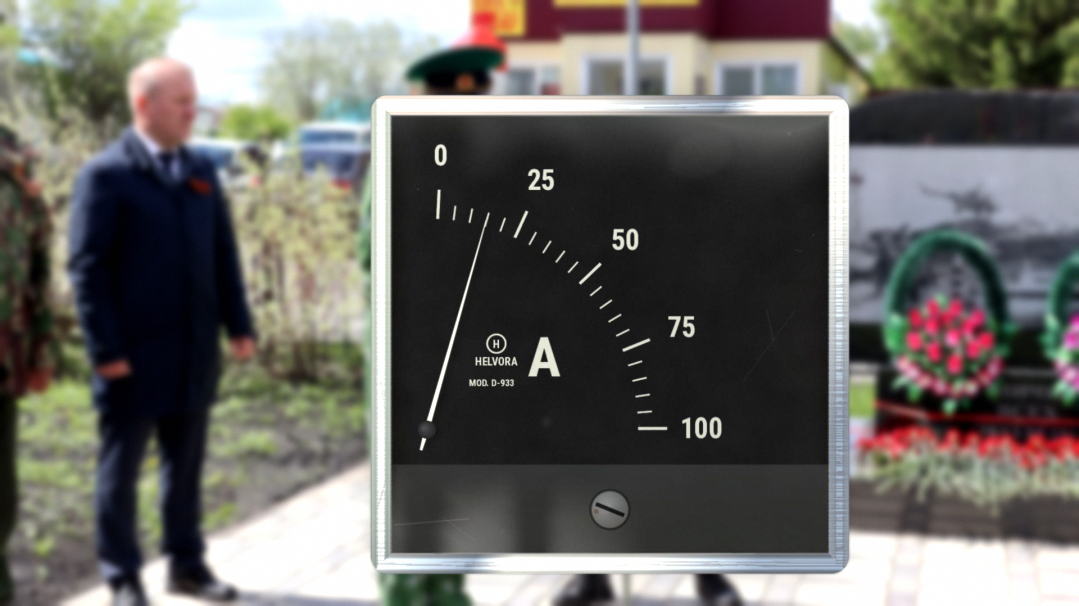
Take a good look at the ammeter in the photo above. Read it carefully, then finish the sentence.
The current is 15 A
